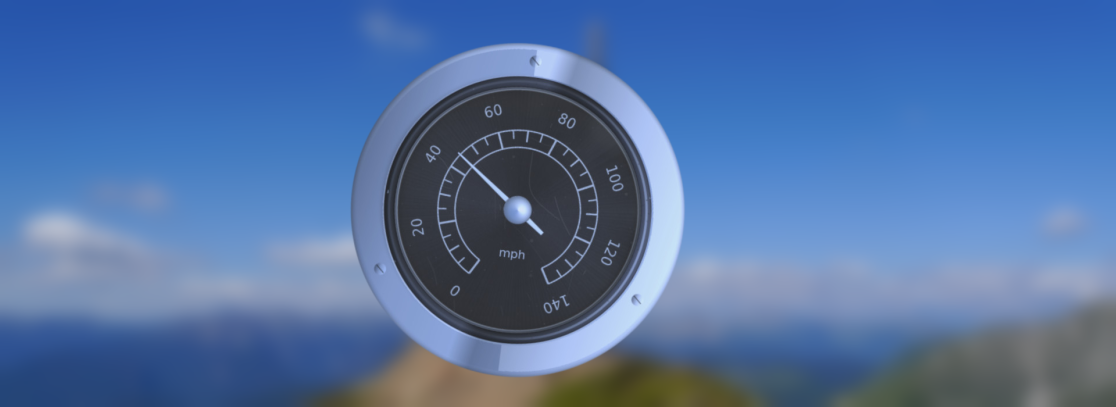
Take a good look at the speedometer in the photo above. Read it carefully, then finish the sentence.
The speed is 45 mph
